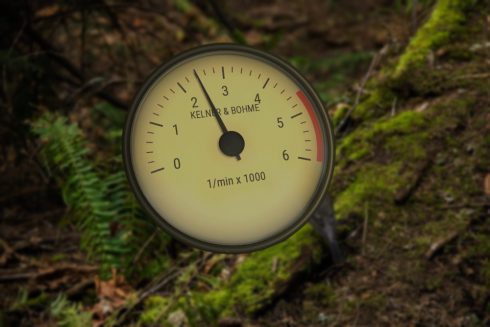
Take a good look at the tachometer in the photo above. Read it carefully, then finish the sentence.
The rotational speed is 2400 rpm
